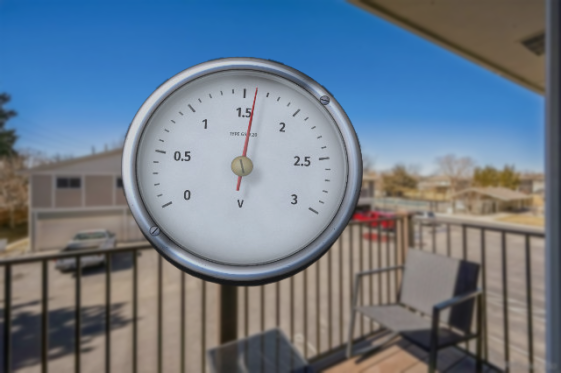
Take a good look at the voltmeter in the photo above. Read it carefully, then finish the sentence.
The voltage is 1.6 V
